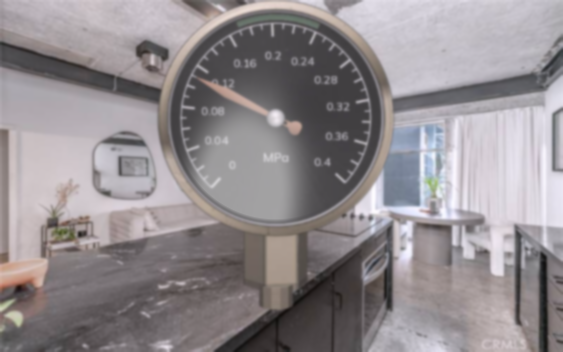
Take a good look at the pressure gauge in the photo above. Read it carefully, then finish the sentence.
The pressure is 0.11 MPa
